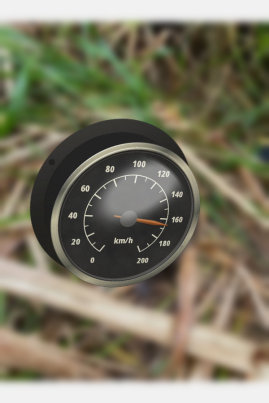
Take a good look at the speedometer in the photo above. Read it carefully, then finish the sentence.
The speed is 165 km/h
